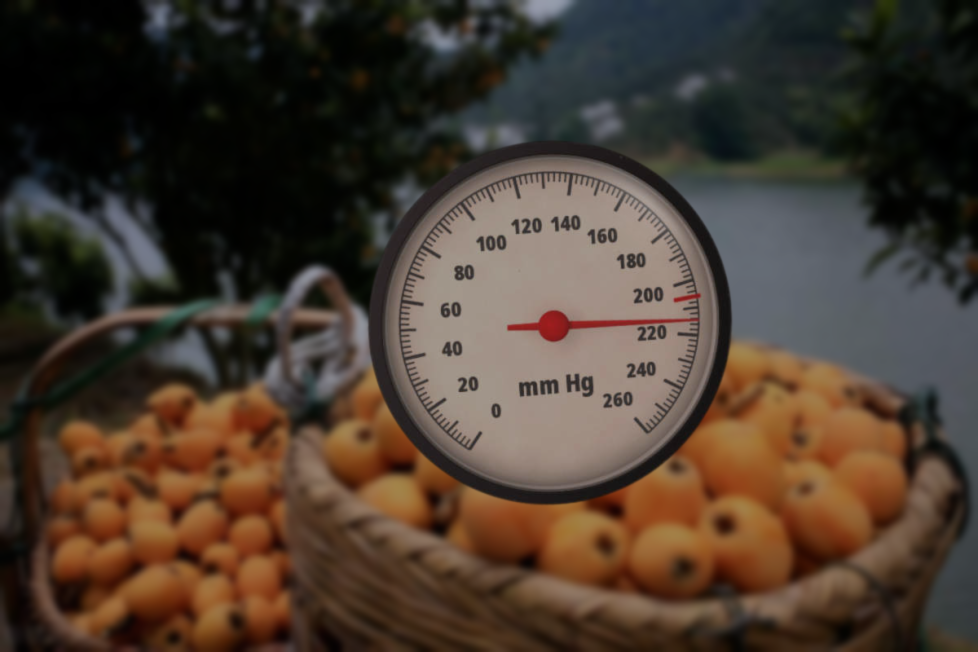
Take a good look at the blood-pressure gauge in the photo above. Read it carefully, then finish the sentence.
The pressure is 214 mmHg
